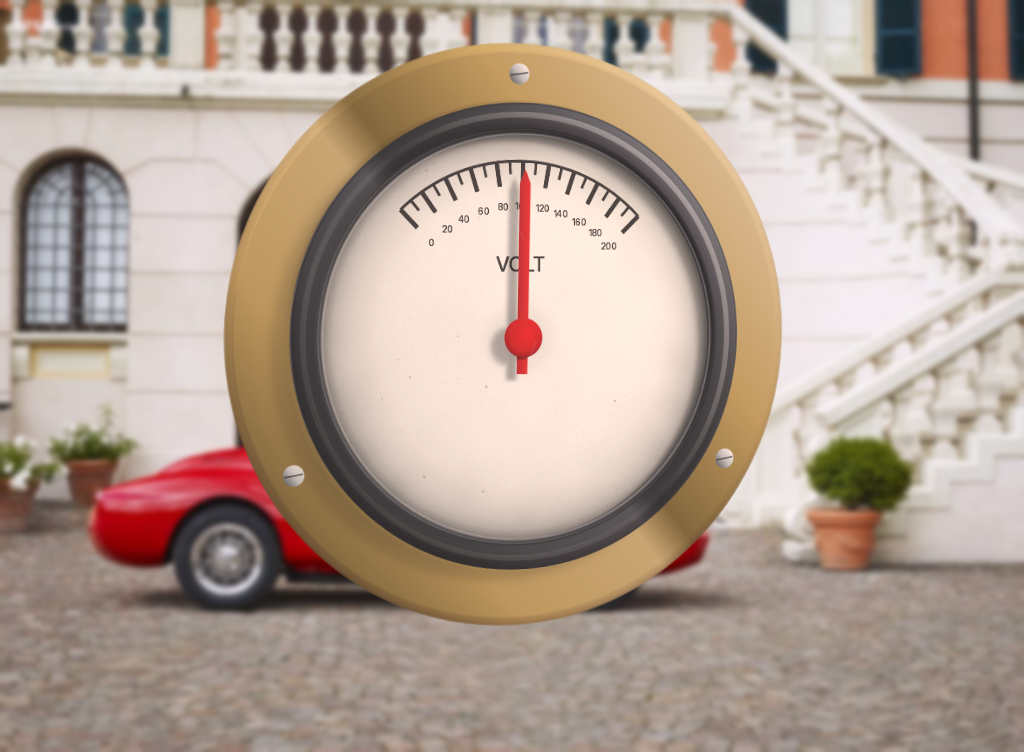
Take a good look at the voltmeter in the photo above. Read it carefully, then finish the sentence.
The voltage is 100 V
